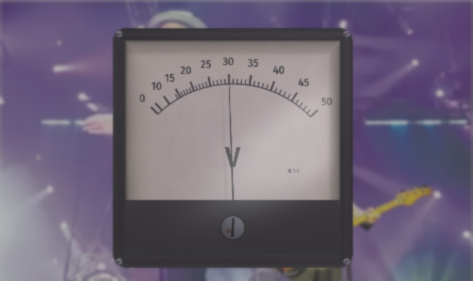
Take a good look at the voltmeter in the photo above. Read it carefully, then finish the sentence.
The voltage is 30 V
